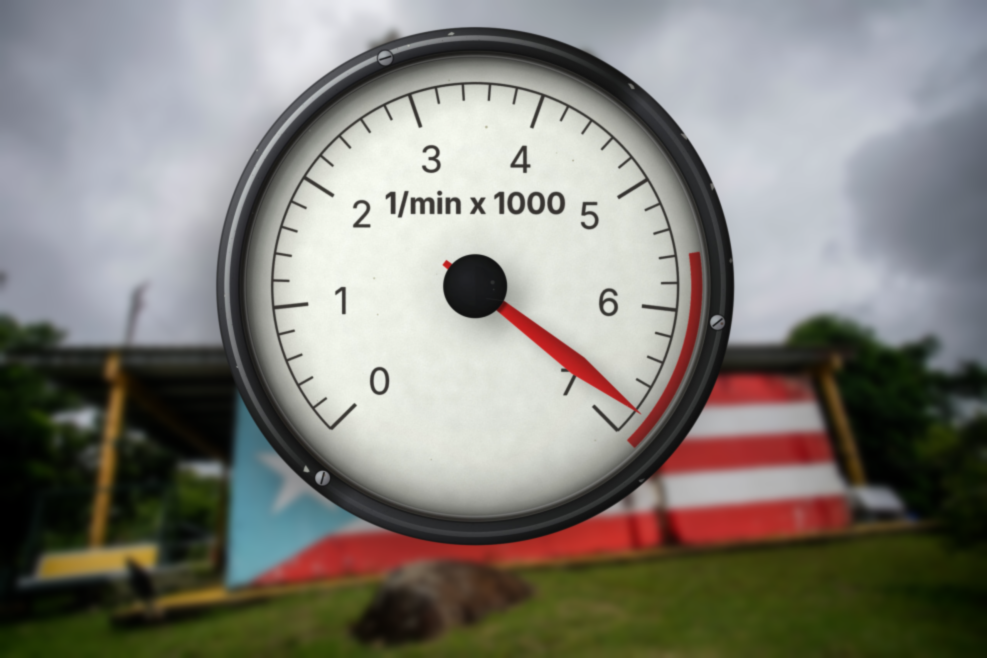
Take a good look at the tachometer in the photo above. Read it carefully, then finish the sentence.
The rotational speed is 6800 rpm
